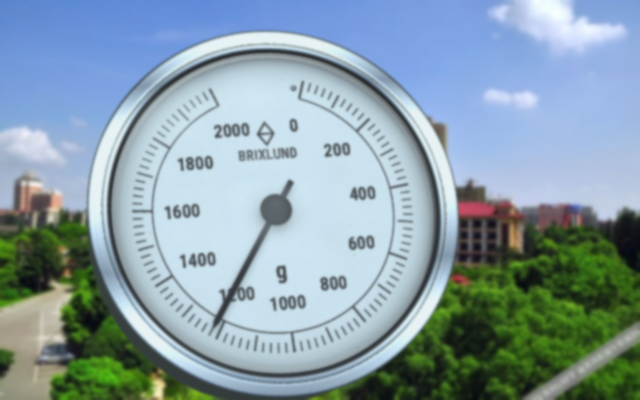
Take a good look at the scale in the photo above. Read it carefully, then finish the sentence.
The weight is 1220 g
